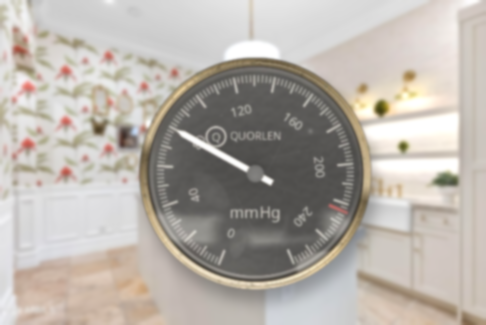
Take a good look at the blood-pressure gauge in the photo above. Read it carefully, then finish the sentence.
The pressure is 80 mmHg
